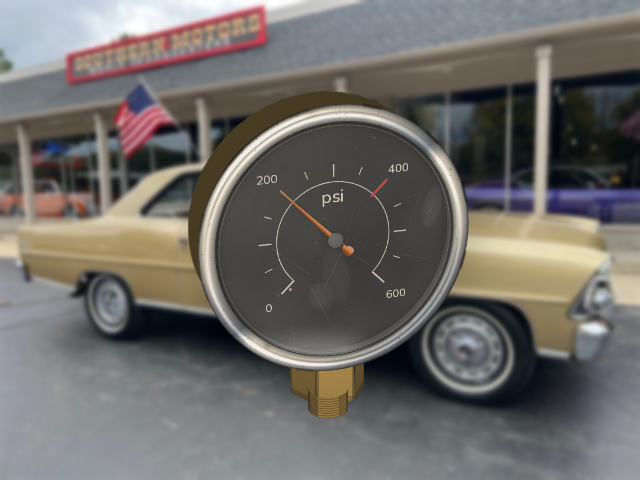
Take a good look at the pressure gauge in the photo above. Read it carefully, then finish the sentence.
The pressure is 200 psi
